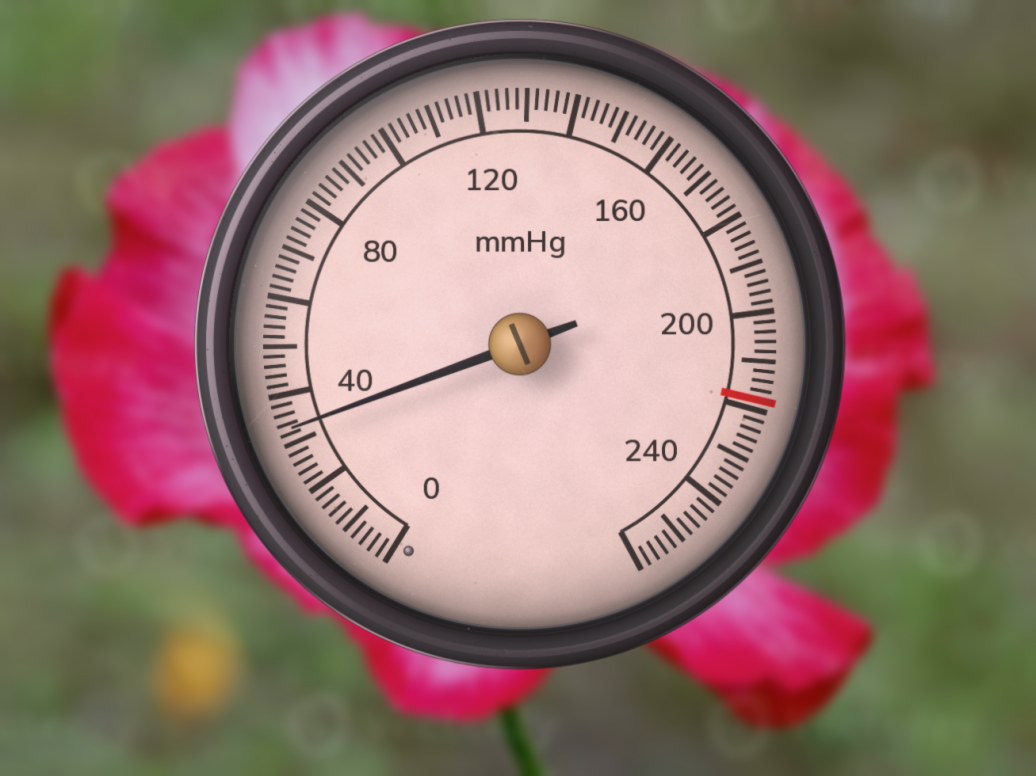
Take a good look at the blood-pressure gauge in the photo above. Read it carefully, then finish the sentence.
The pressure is 33 mmHg
